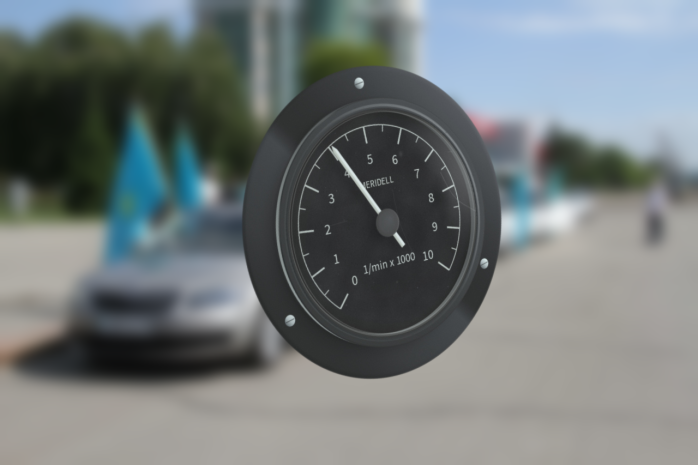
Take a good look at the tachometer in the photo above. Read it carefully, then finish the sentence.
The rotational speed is 4000 rpm
